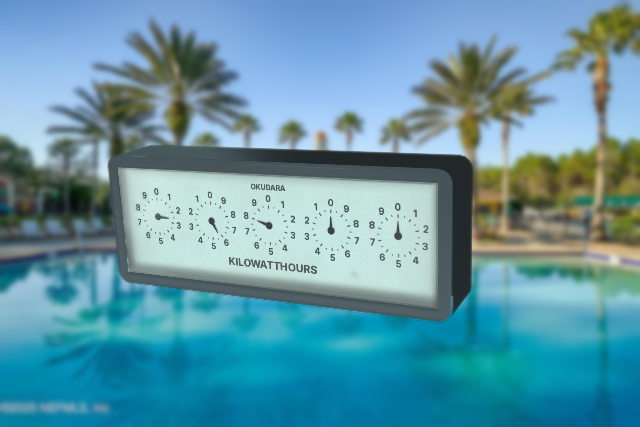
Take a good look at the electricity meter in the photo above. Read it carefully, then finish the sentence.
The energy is 25800 kWh
